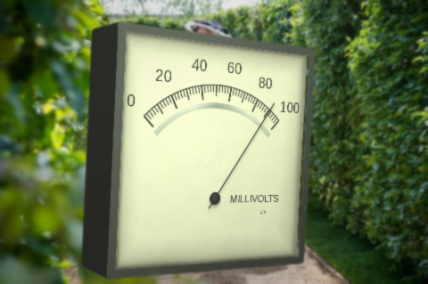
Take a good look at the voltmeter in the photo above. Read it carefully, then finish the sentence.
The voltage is 90 mV
